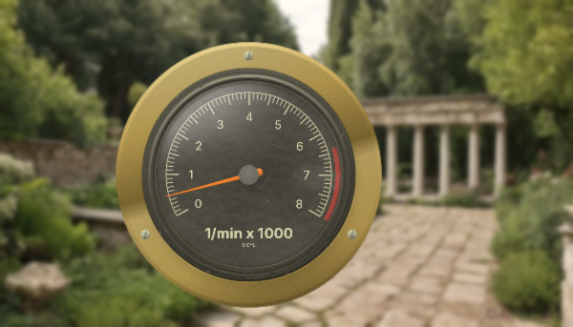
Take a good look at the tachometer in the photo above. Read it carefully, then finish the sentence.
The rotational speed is 500 rpm
